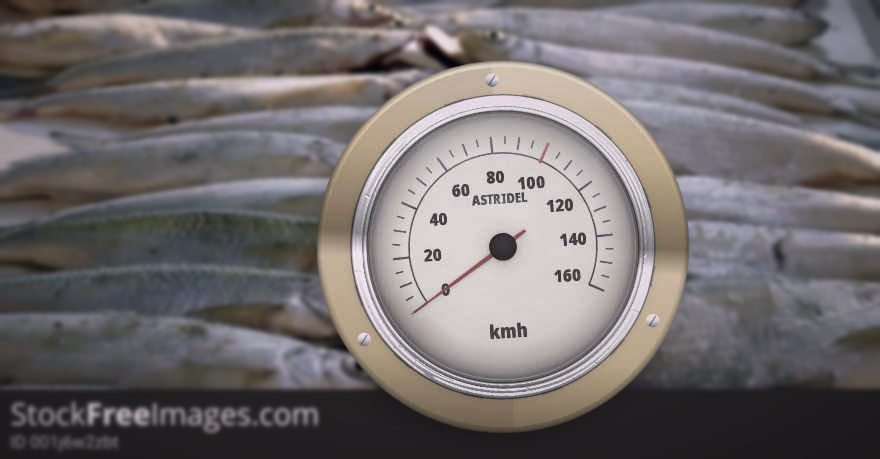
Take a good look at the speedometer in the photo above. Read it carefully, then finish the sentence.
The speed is 0 km/h
